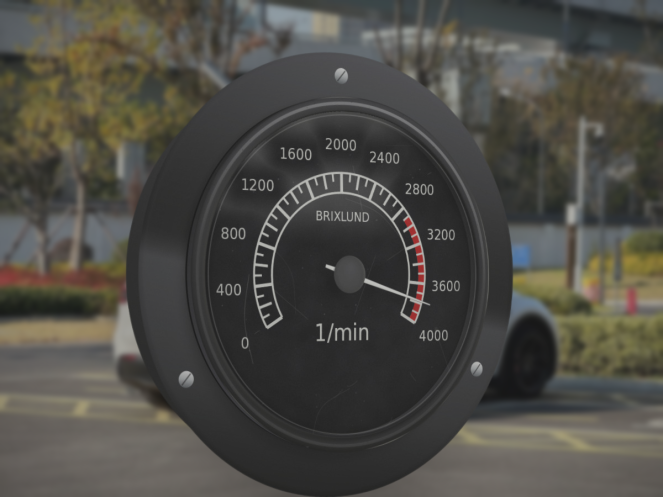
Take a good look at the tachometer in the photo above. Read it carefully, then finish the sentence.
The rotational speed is 3800 rpm
